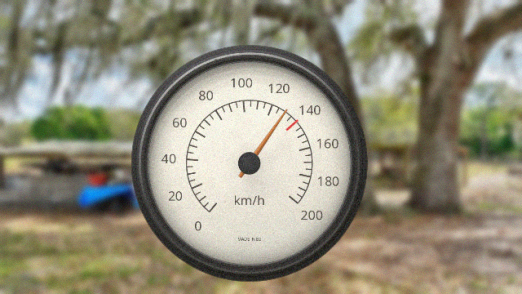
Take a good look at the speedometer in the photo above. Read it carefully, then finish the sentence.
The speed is 130 km/h
